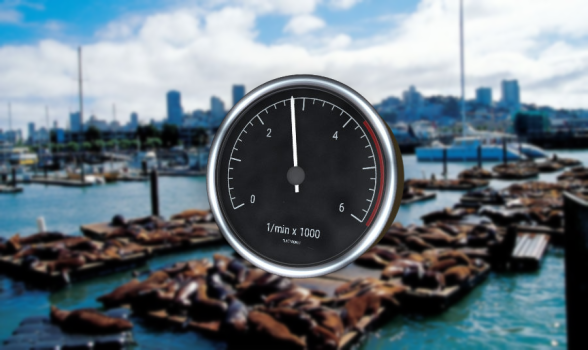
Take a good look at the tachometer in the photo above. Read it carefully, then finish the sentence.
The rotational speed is 2800 rpm
